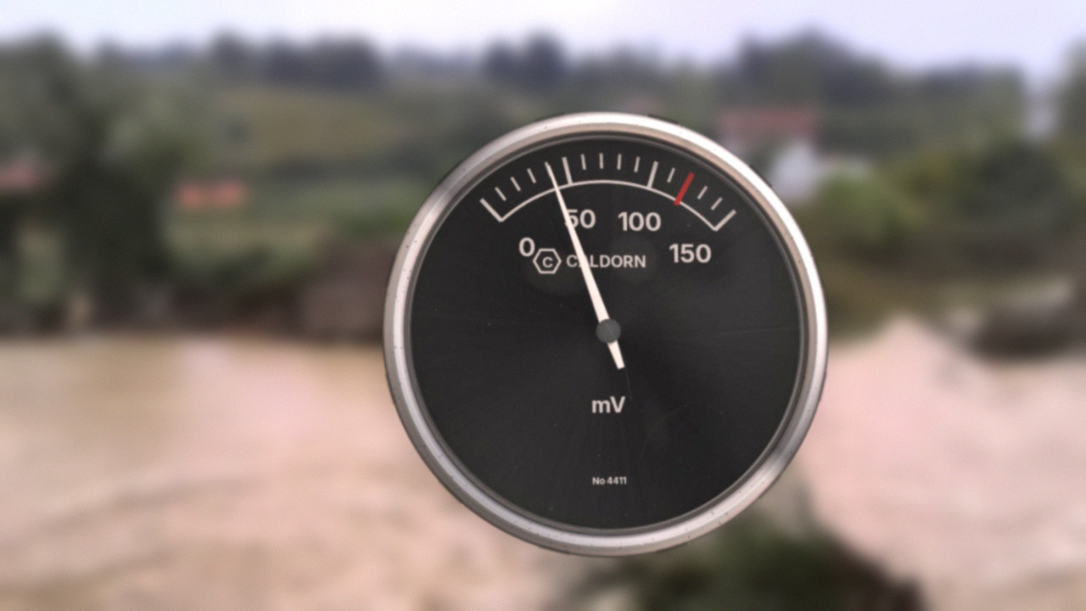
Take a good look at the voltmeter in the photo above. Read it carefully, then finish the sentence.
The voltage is 40 mV
